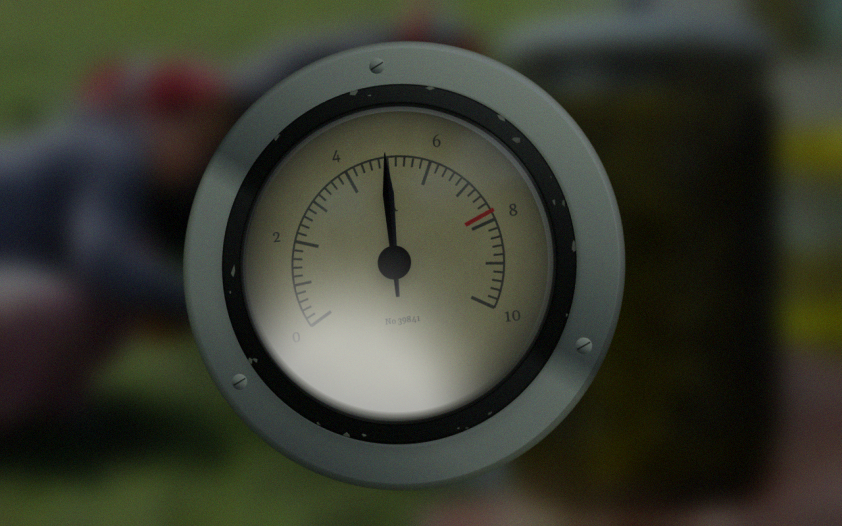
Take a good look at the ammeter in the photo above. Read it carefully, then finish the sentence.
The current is 5 A
